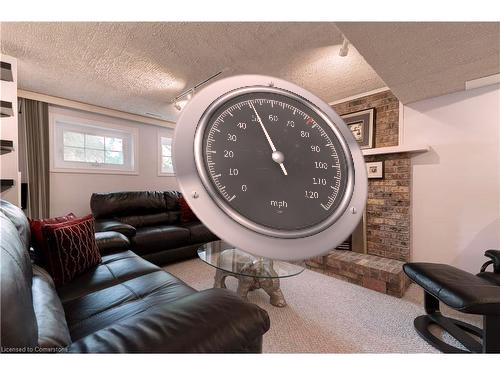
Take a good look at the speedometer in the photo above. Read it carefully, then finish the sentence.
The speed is 50 mph
